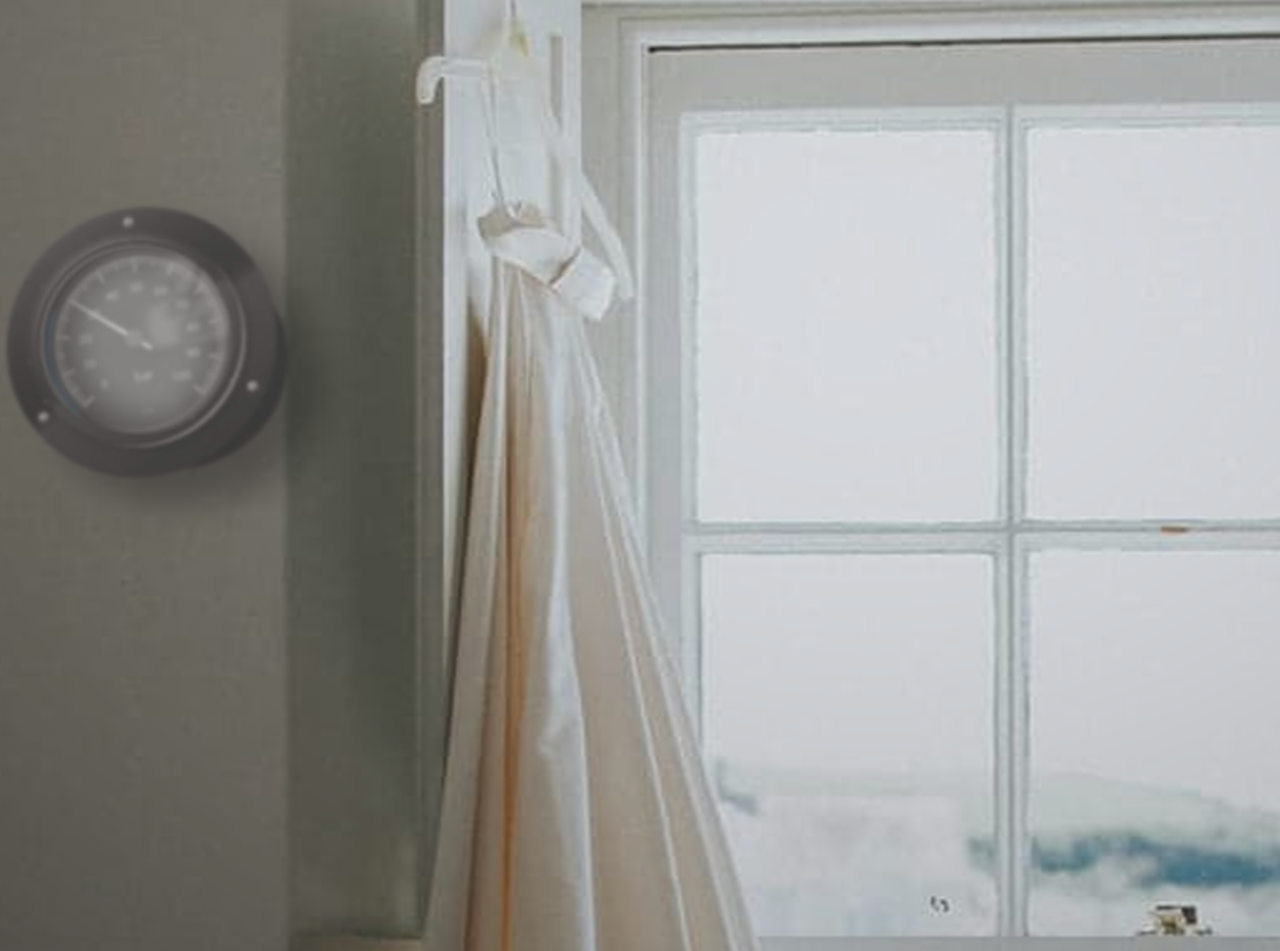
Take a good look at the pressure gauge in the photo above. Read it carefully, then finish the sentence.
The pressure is 30 bar
